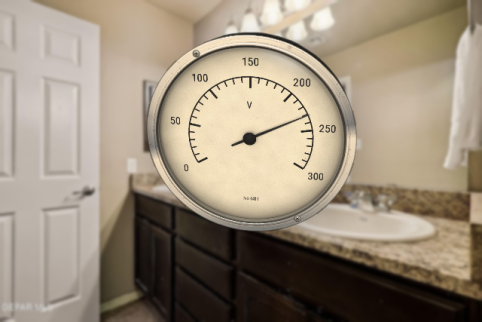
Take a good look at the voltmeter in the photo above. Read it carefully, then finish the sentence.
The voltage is 230 V
